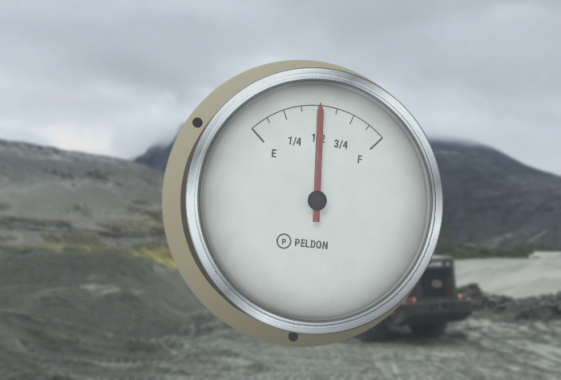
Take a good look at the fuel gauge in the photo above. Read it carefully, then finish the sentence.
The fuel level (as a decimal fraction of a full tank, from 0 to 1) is 0.5
